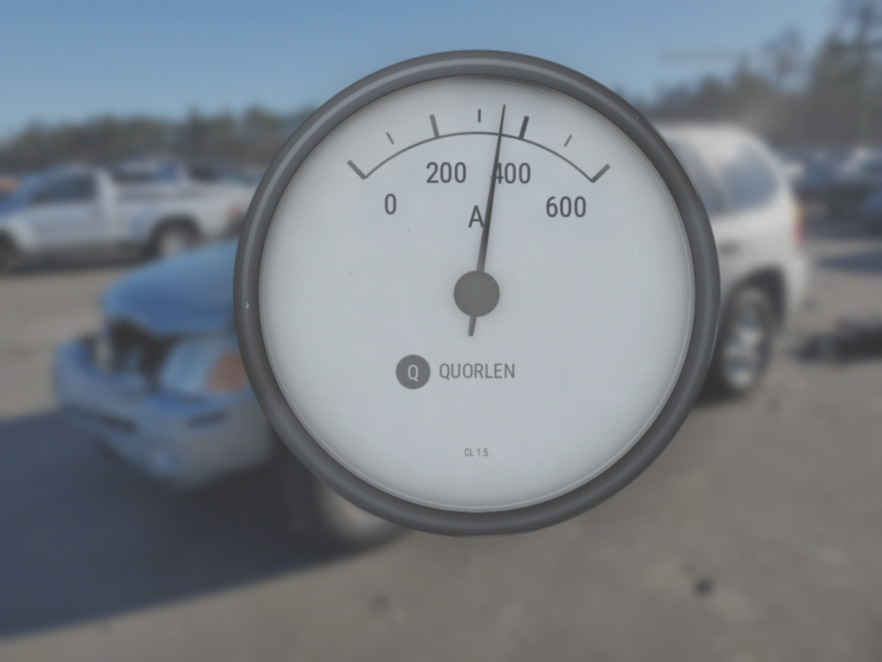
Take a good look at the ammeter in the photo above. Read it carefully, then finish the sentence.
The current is 350 A
